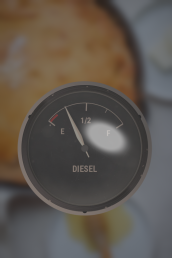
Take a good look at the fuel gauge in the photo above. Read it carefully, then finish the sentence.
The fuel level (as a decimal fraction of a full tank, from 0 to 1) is 0.25
